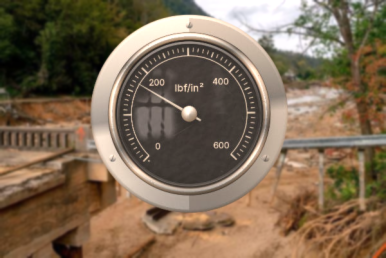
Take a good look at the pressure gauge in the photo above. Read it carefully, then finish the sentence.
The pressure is 170 psi
